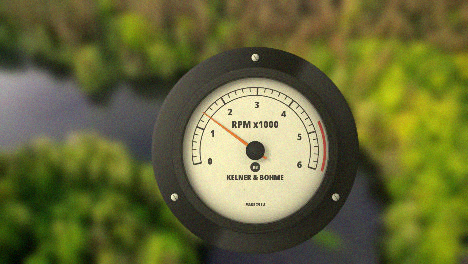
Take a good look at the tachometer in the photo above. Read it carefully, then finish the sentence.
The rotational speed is 1400 rpm
